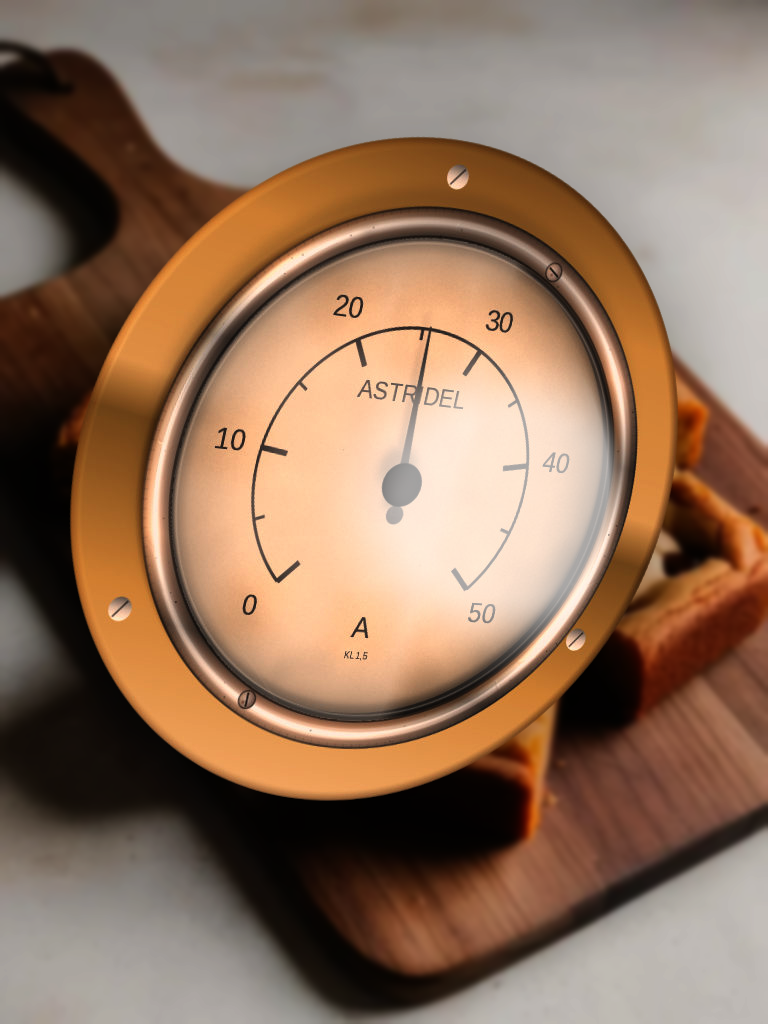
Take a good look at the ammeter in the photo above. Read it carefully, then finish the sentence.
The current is 25 A
